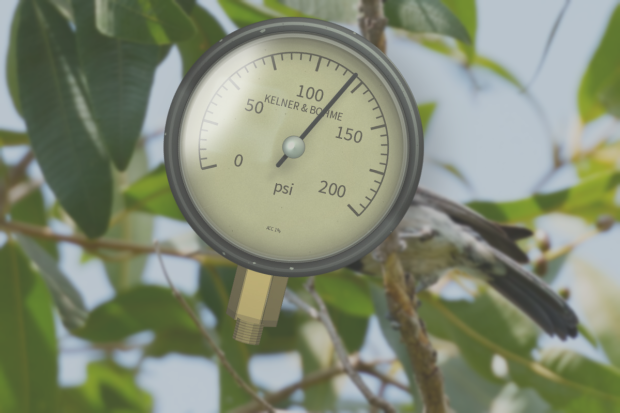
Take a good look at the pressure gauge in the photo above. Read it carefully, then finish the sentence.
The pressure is 120 psi
